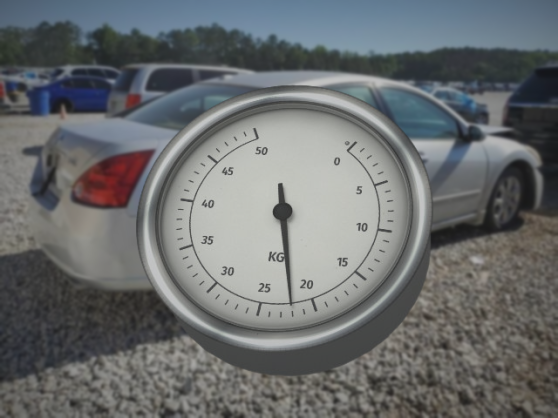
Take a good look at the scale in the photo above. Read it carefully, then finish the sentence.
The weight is 22 kg
